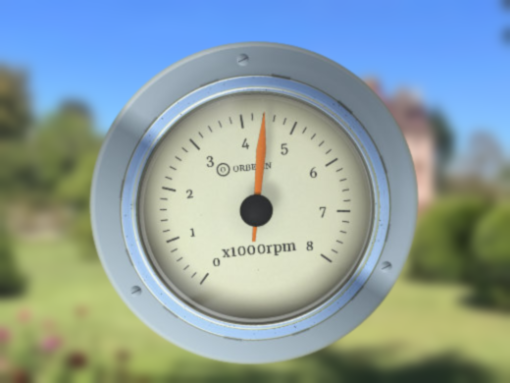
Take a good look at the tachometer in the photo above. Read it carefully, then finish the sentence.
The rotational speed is 4400 rpm
